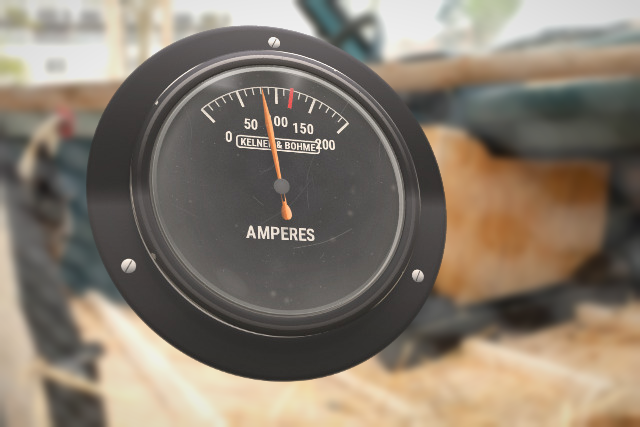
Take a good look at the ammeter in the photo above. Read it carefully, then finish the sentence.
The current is 80 A
